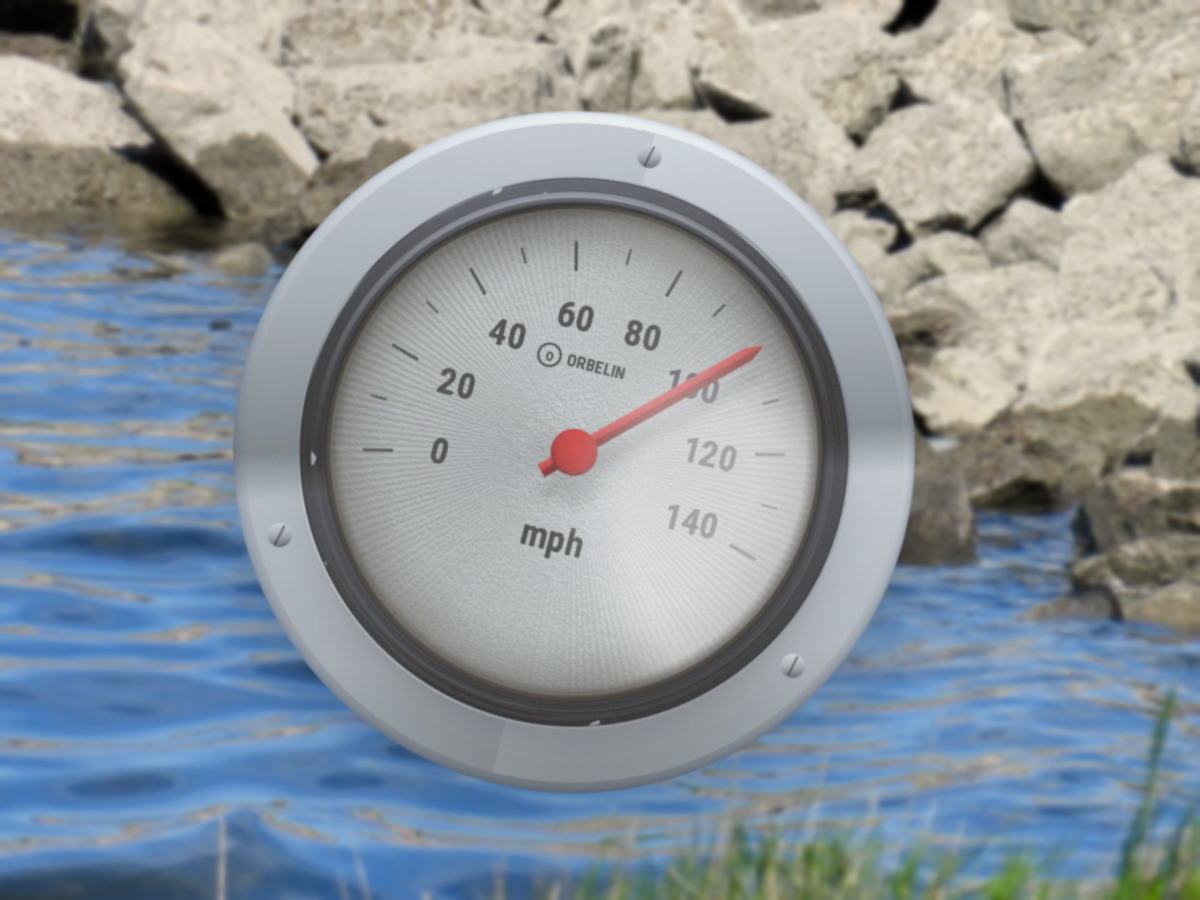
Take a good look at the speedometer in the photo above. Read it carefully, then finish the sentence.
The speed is 100 mph
